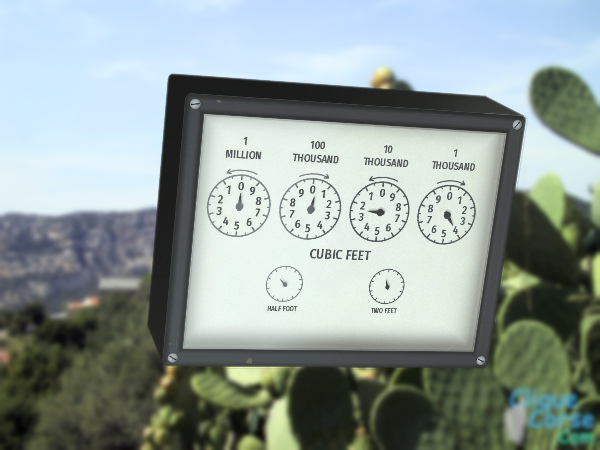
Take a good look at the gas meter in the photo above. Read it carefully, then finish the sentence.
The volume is 2400 ft³
